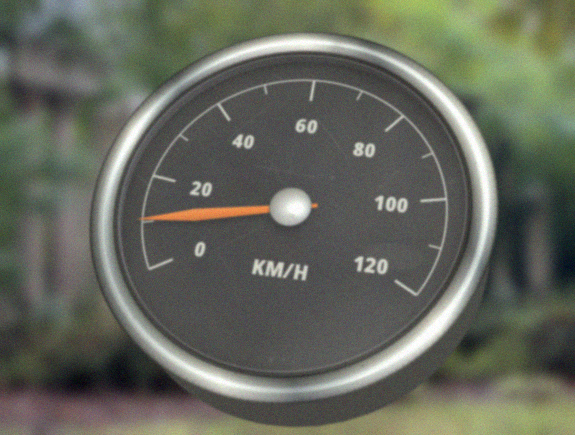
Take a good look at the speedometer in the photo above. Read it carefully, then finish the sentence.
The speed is 10 km/h
